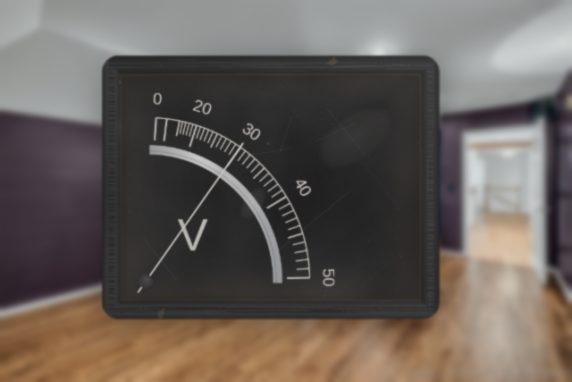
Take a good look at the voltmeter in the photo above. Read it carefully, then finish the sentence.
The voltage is 30 V
